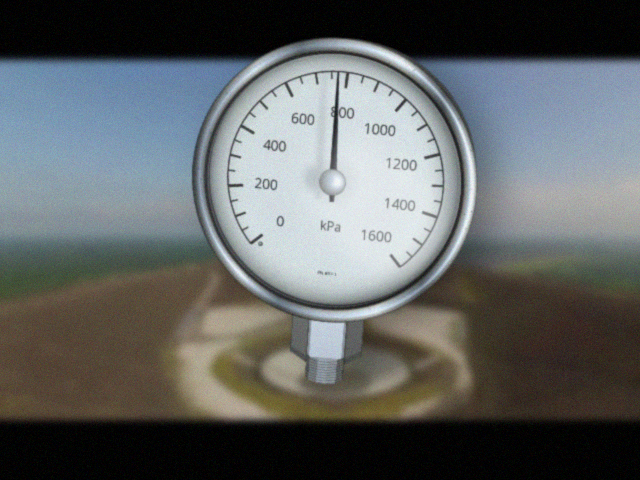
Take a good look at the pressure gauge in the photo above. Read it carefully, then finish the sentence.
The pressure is 775 kPa
